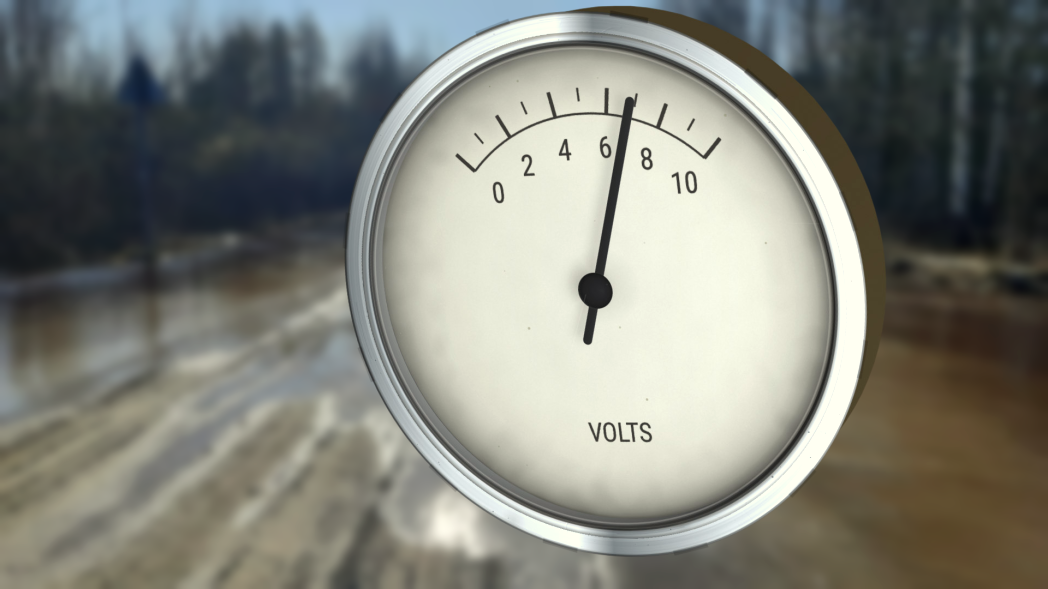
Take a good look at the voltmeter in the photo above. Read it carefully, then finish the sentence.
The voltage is 7 V
